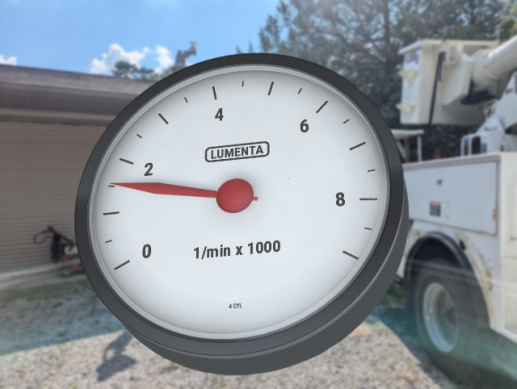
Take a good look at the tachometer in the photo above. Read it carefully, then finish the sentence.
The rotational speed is 1500 rpm
